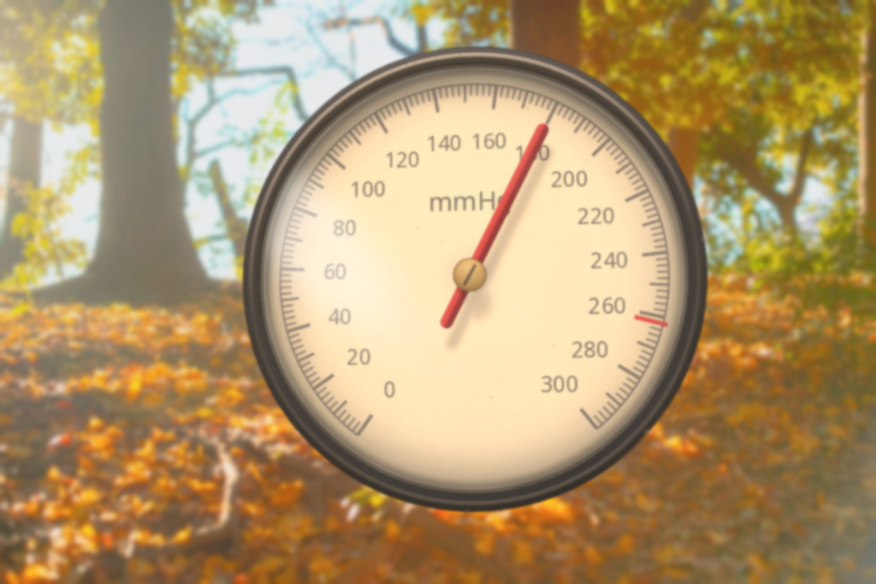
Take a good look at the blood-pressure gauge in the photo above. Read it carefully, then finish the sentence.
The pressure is 180 mmHg
